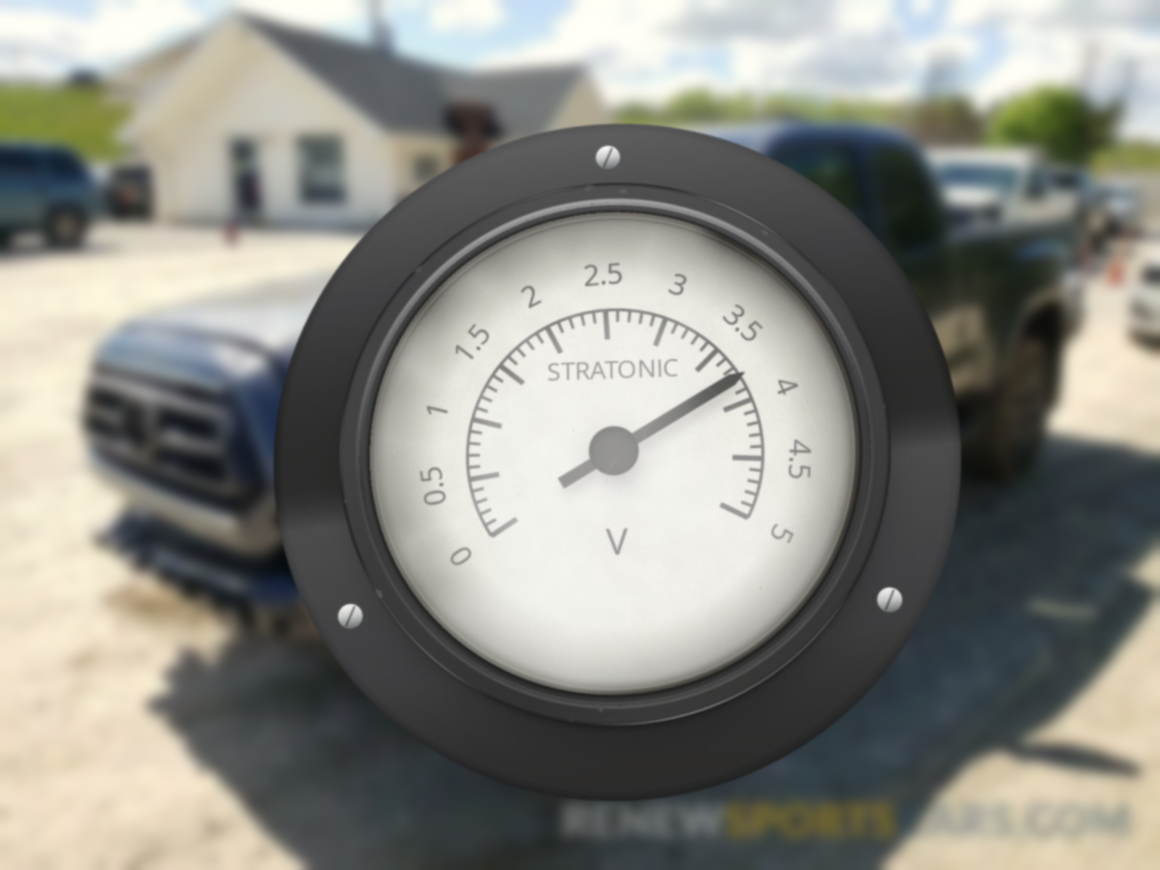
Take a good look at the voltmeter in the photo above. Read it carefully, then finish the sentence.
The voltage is 3.8 V
